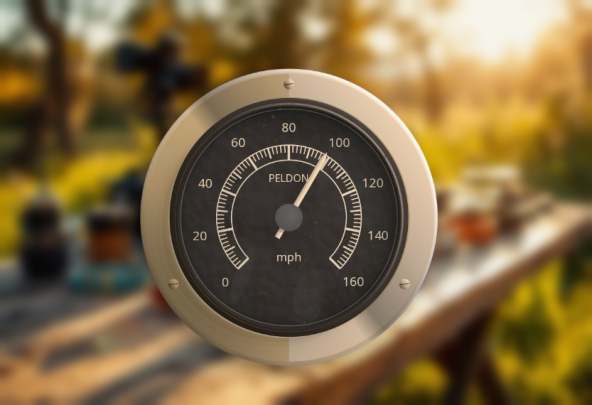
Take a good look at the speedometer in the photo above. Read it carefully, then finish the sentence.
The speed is 98 mph
